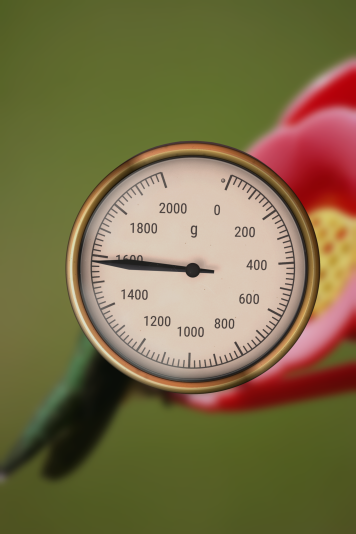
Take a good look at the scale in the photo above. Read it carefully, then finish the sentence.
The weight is 1580 g
